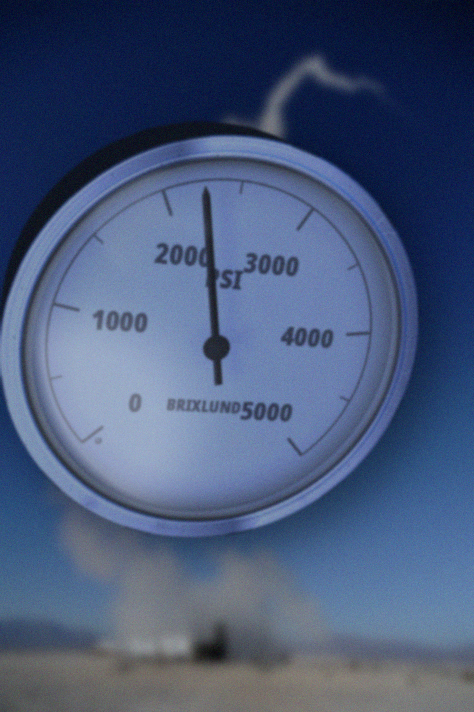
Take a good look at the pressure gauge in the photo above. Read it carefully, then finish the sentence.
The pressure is 2250 psi
